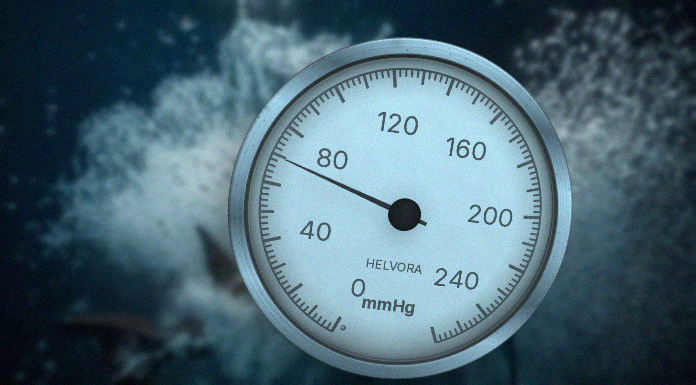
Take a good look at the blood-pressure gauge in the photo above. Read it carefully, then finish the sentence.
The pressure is 70 mmHg
